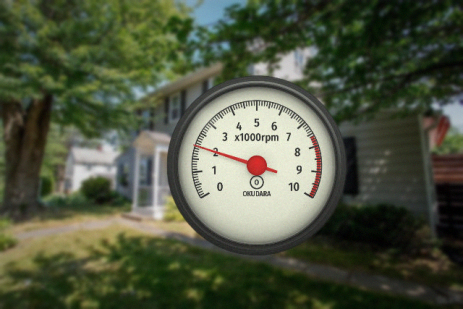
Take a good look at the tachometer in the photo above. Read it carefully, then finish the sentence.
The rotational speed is 2000 rpm
